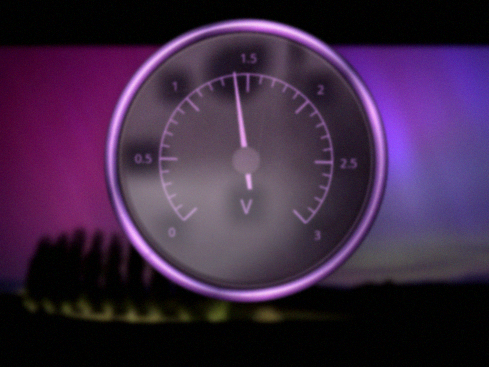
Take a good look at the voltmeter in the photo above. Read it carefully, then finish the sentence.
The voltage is 1.4 V
